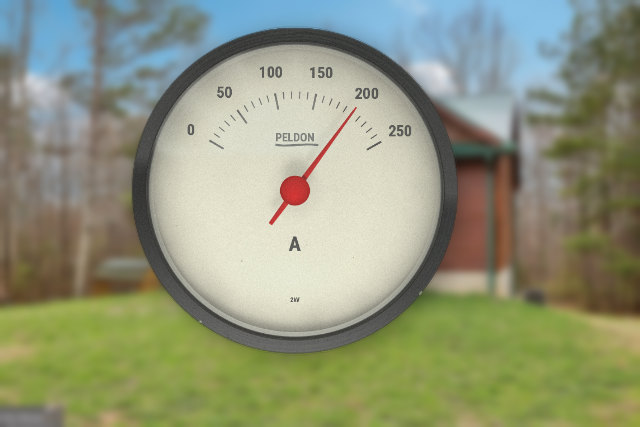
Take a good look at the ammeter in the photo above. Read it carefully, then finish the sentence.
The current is 200 A
